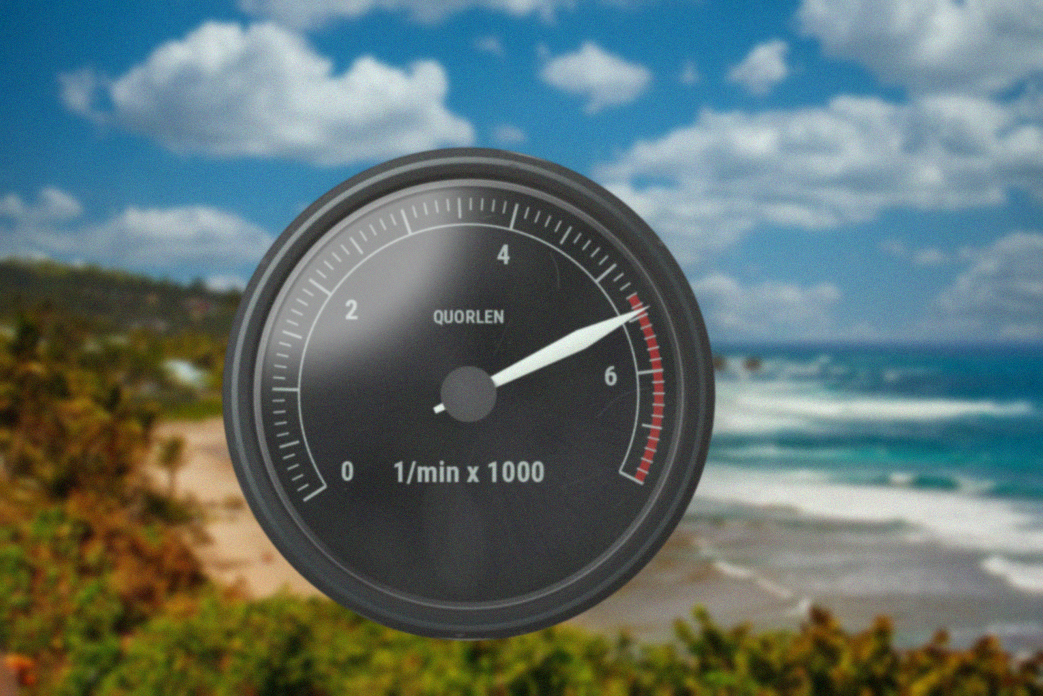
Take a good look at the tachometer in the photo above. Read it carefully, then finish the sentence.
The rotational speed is 5450 rpm
